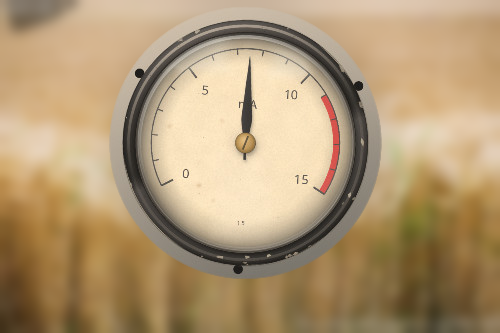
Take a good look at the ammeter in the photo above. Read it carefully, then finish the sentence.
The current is 7.5 mA
